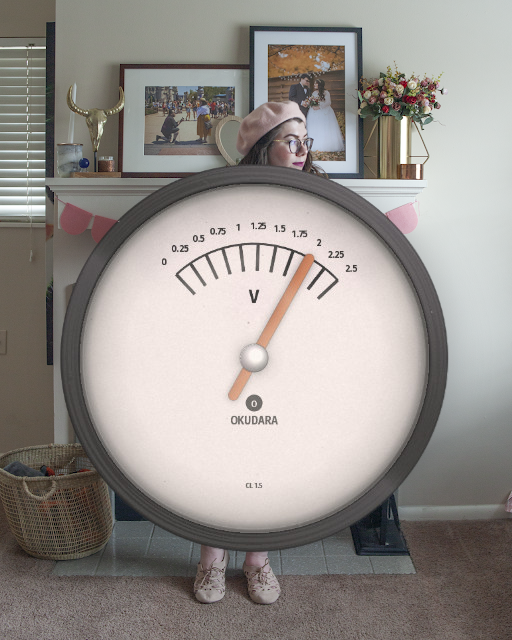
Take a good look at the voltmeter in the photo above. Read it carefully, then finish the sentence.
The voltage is 2 V
